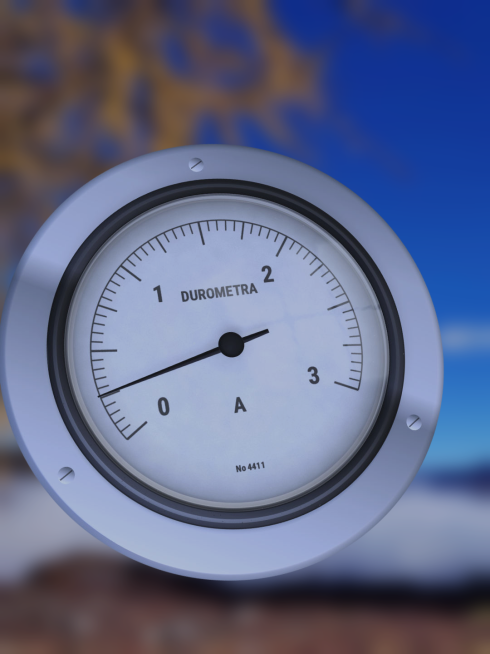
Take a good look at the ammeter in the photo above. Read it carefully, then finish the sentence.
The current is 0.25 A
